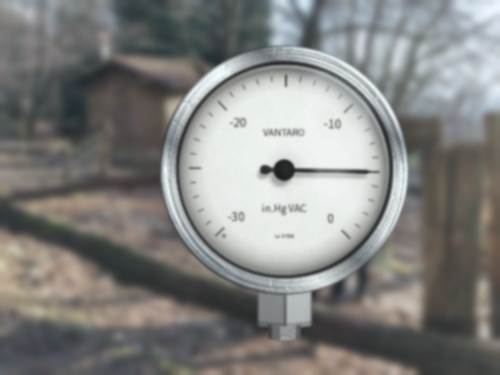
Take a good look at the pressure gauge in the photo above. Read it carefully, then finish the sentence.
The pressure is -5 inHg
